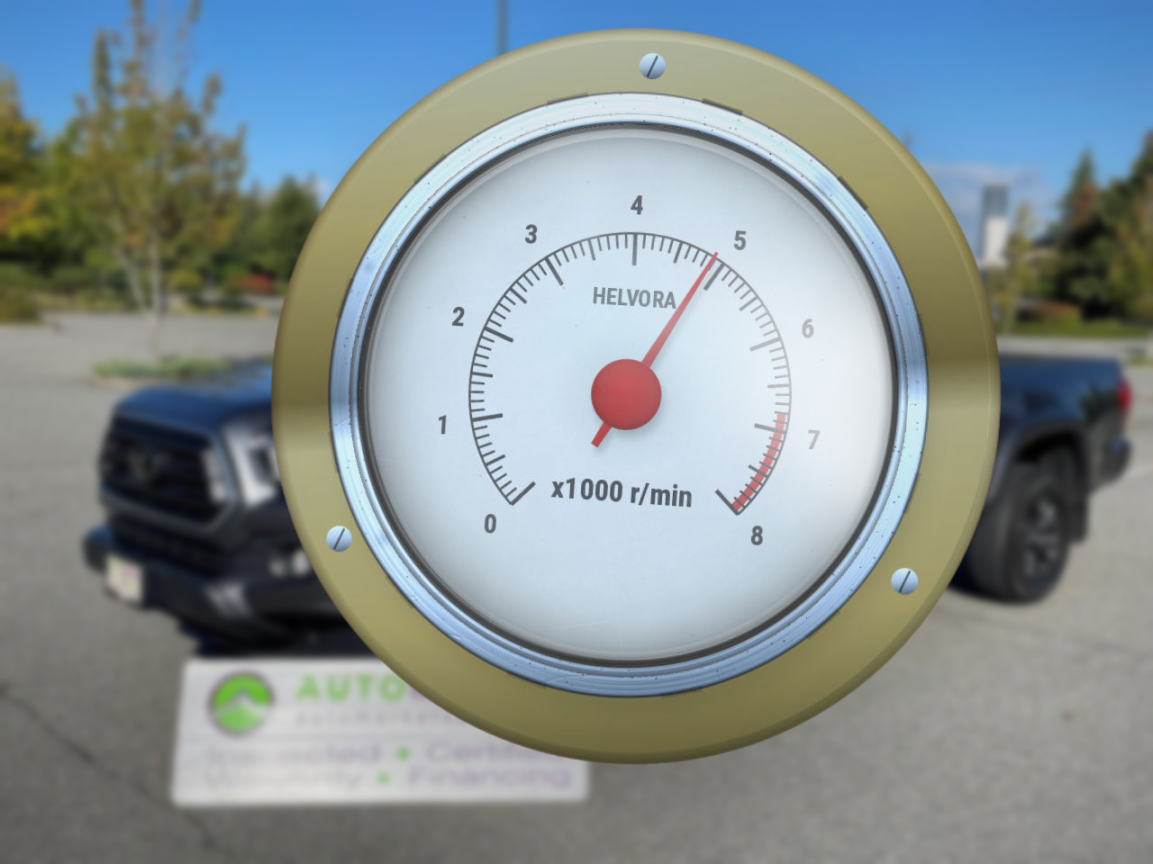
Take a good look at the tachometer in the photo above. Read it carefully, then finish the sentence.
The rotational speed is 4900 rpm
